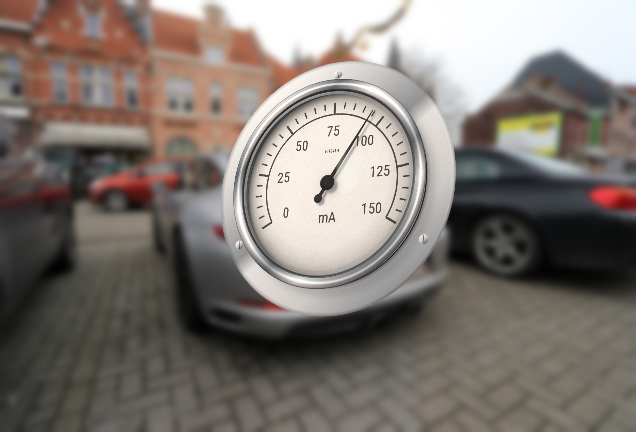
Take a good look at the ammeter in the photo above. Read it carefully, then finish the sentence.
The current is 95 mA
